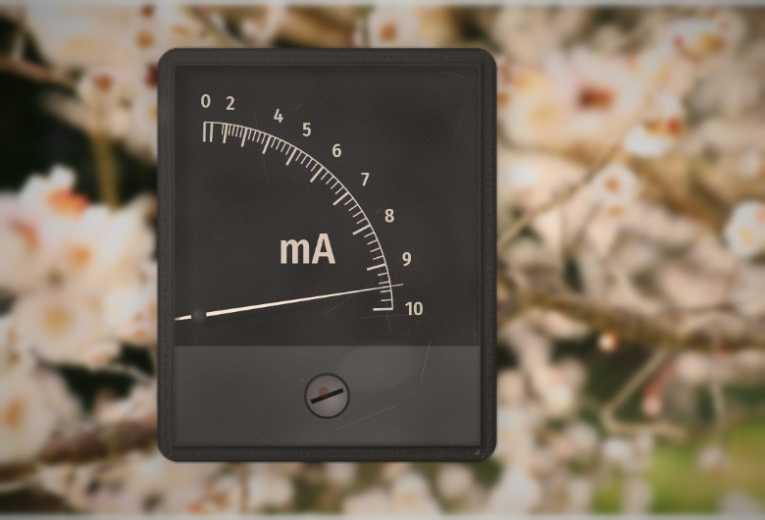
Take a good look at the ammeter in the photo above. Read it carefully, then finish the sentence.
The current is 9.5 mA
